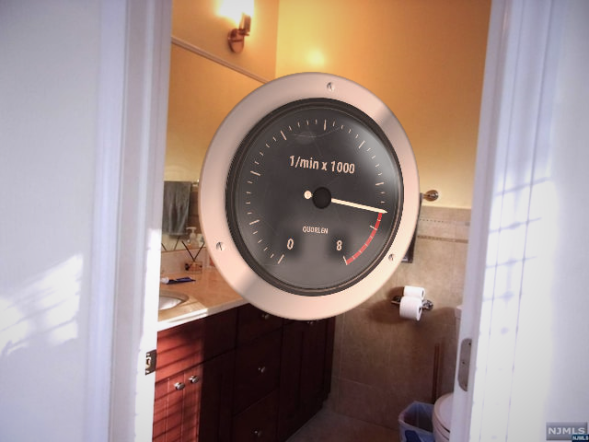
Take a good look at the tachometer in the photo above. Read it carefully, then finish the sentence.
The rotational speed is 6600 rpm
